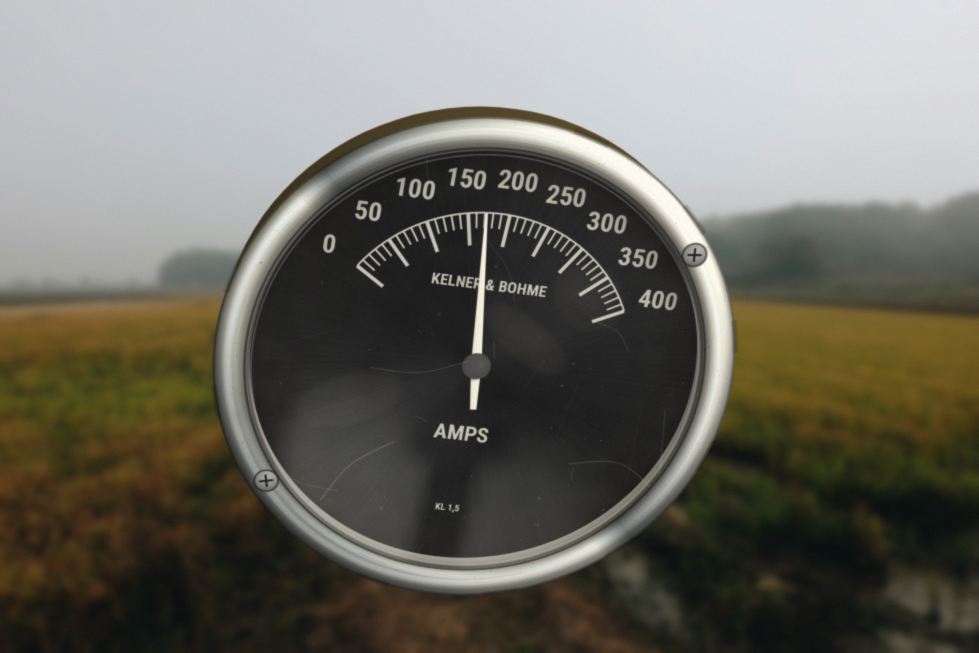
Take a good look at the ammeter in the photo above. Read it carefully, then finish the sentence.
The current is 170 A
